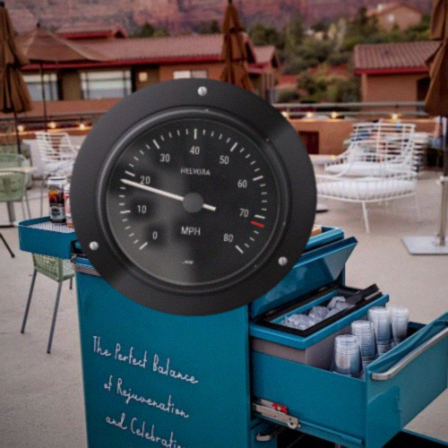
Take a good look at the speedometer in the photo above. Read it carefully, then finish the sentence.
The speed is 18 mph
